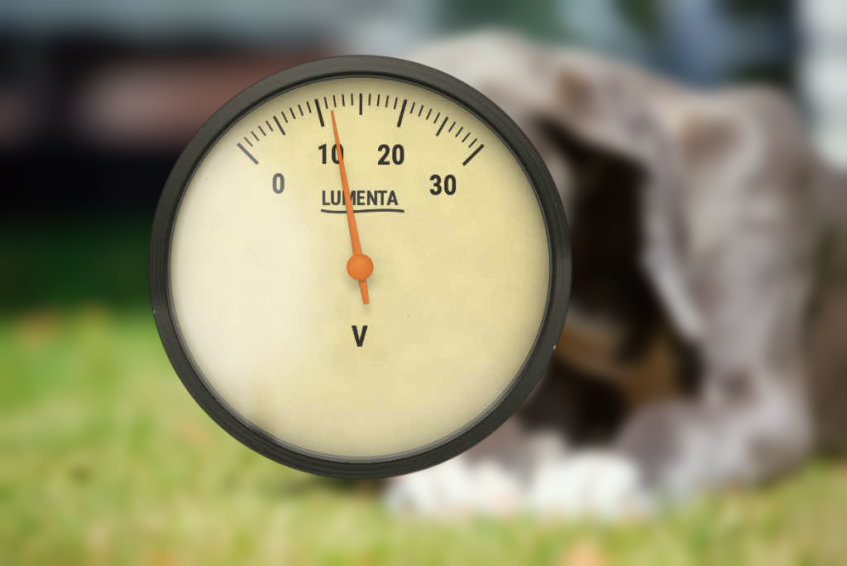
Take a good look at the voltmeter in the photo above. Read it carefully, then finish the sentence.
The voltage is 11.5 V
